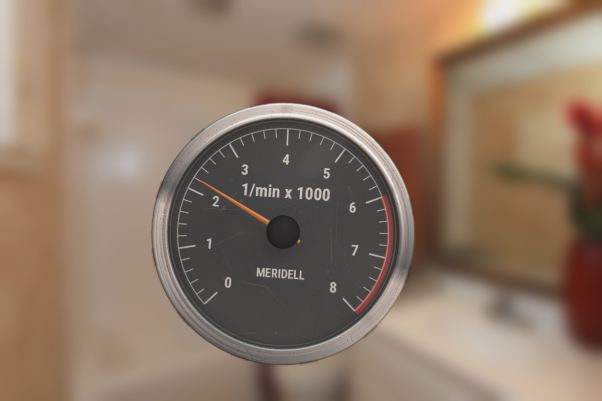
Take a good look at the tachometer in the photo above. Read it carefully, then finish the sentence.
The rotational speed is 2200 rpm
